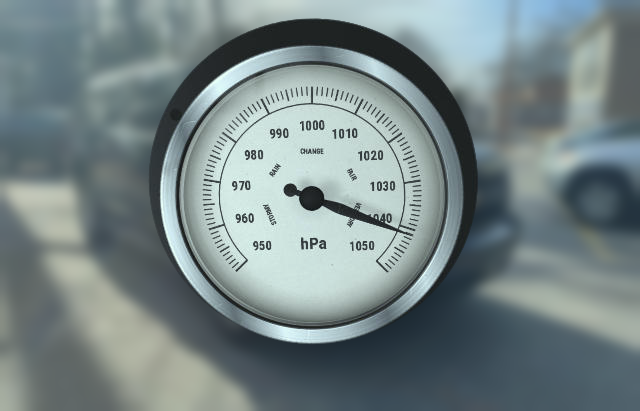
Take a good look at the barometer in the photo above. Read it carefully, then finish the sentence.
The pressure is 1041 hPa
